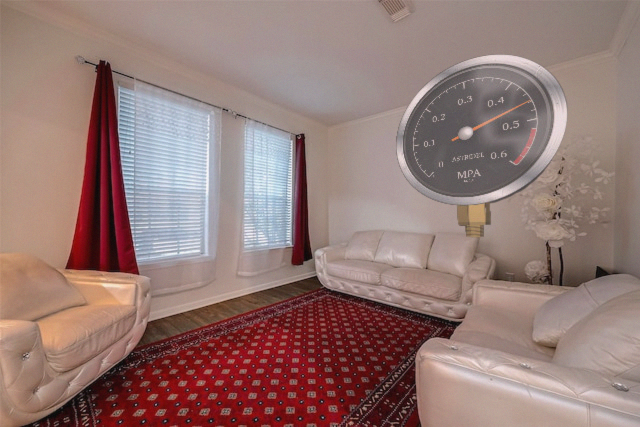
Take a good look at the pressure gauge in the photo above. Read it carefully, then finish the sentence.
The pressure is 0.46 MPa
